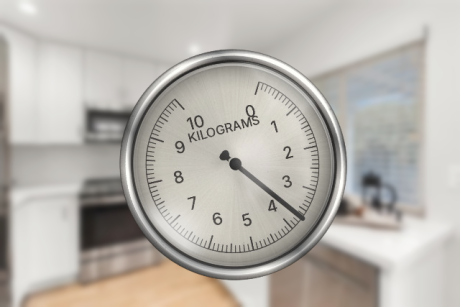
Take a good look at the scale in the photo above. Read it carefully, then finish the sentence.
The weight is 3.7 kg
